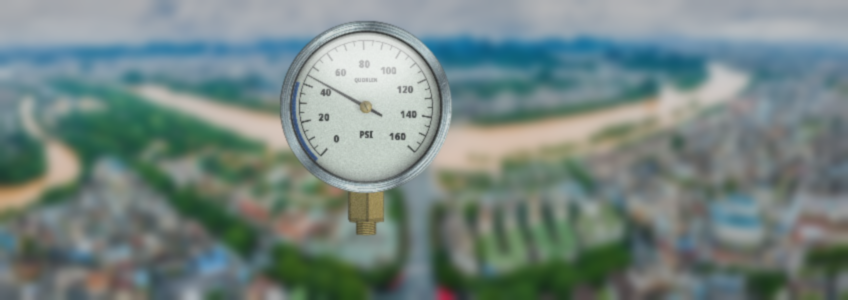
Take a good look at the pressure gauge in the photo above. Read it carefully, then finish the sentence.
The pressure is 45 psi
